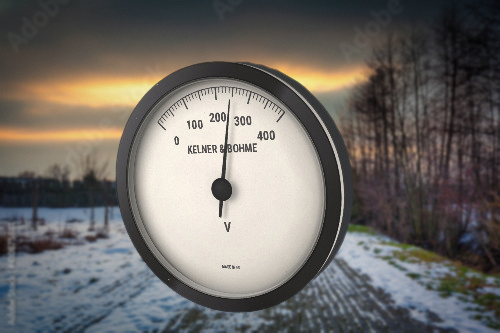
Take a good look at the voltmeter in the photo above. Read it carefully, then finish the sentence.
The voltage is 250 V
